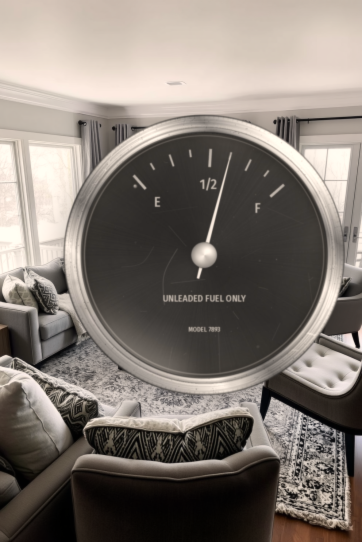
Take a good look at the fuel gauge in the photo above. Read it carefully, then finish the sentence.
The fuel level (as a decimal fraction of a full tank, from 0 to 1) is 0.625
